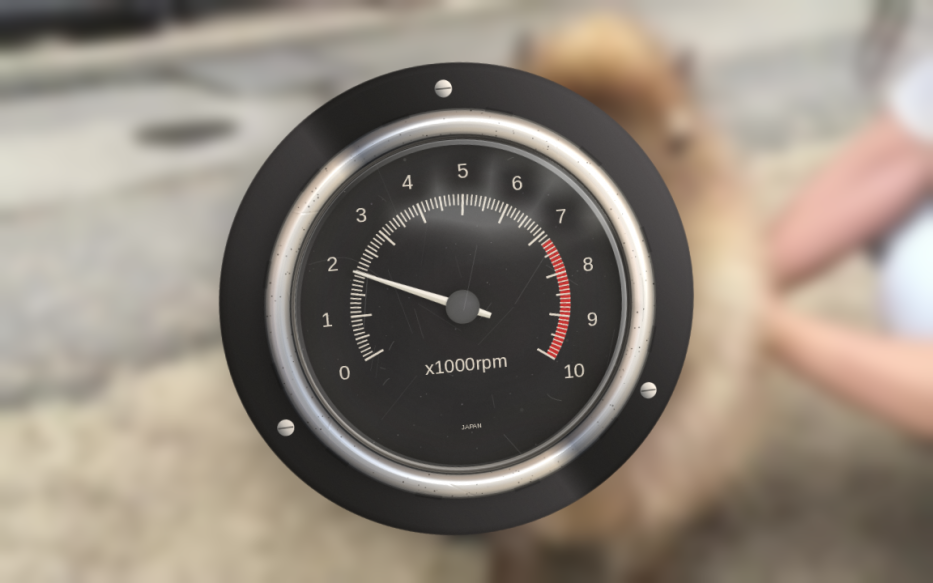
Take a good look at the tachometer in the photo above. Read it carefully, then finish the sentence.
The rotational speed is 2000 rpm
